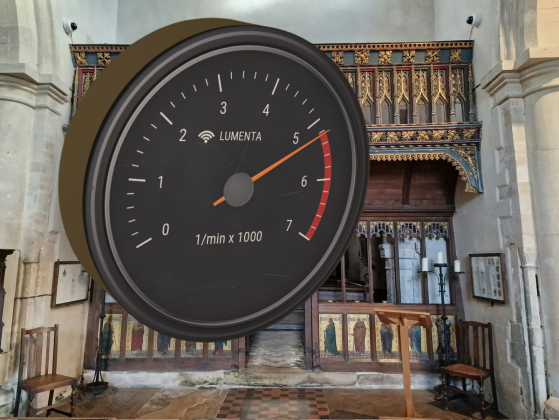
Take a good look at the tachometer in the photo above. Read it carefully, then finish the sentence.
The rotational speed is 5200 rpm
